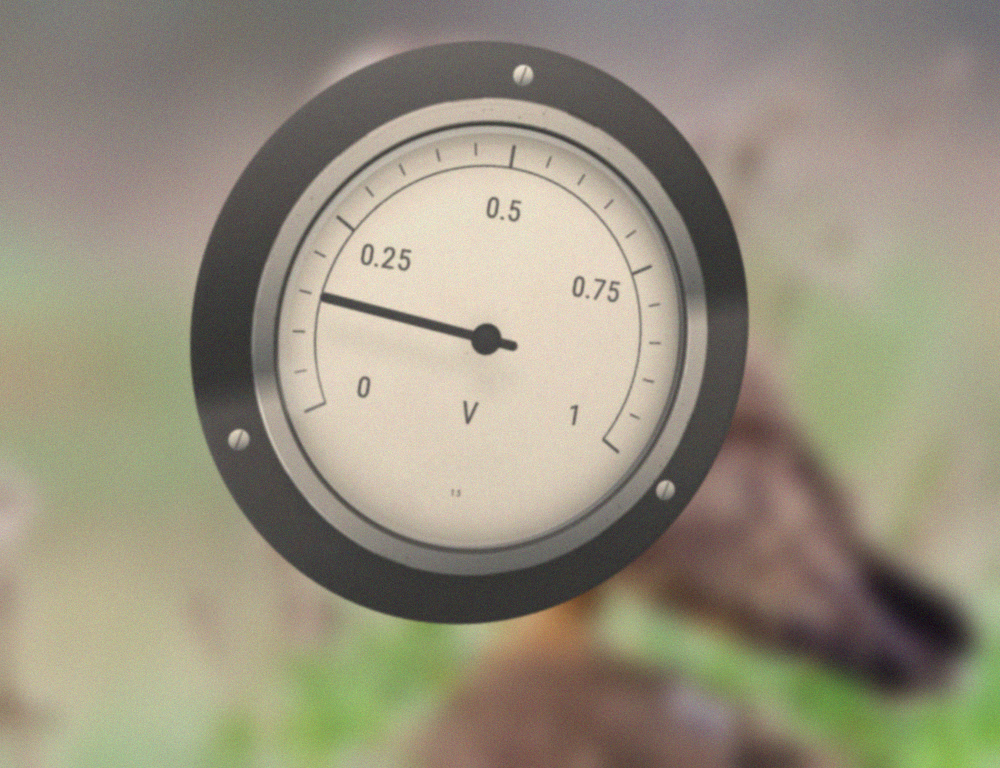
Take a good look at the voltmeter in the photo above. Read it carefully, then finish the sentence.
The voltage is 0.15 V
